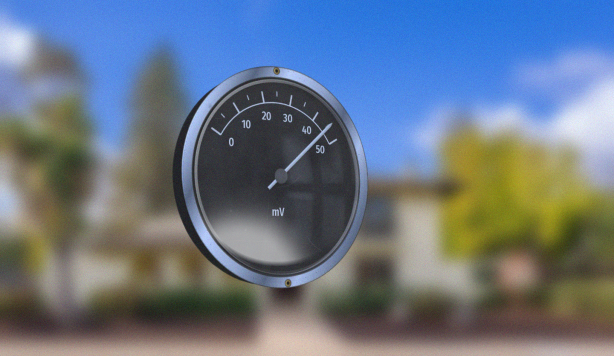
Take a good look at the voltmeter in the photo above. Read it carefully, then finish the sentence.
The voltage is 45 mV
